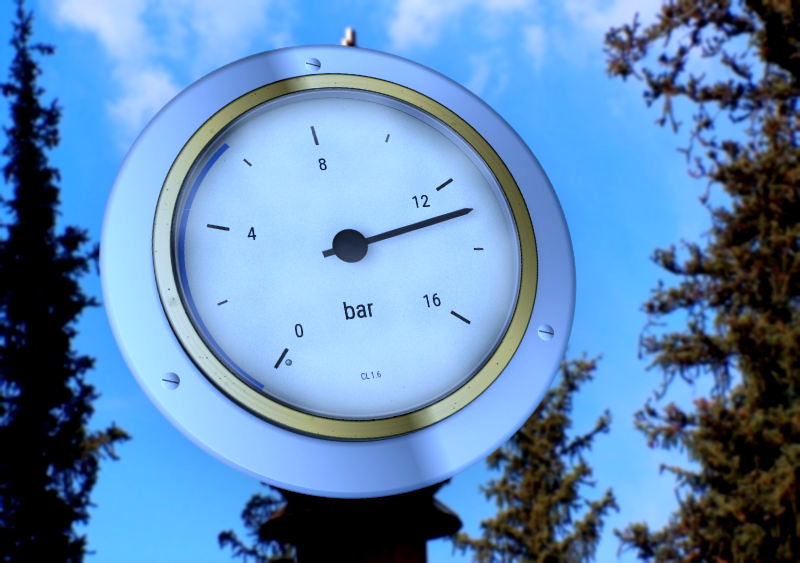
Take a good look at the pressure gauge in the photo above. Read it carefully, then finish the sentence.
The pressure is 13 bar
